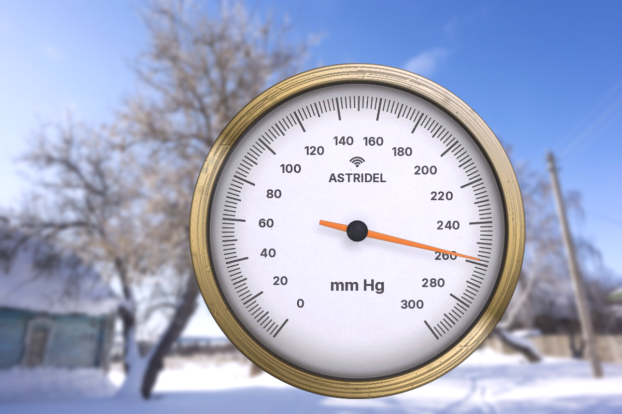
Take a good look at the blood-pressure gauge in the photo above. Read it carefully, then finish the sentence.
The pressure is 258 mmHg
